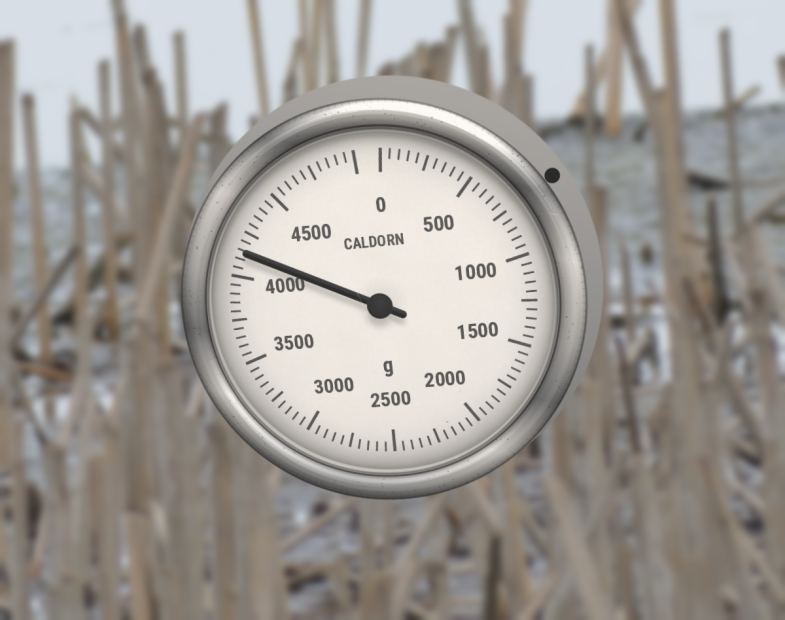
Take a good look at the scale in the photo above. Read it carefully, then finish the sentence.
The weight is 4150 g
